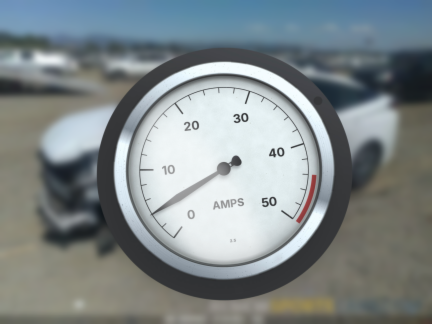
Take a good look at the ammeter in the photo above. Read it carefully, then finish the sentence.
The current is 4 A
